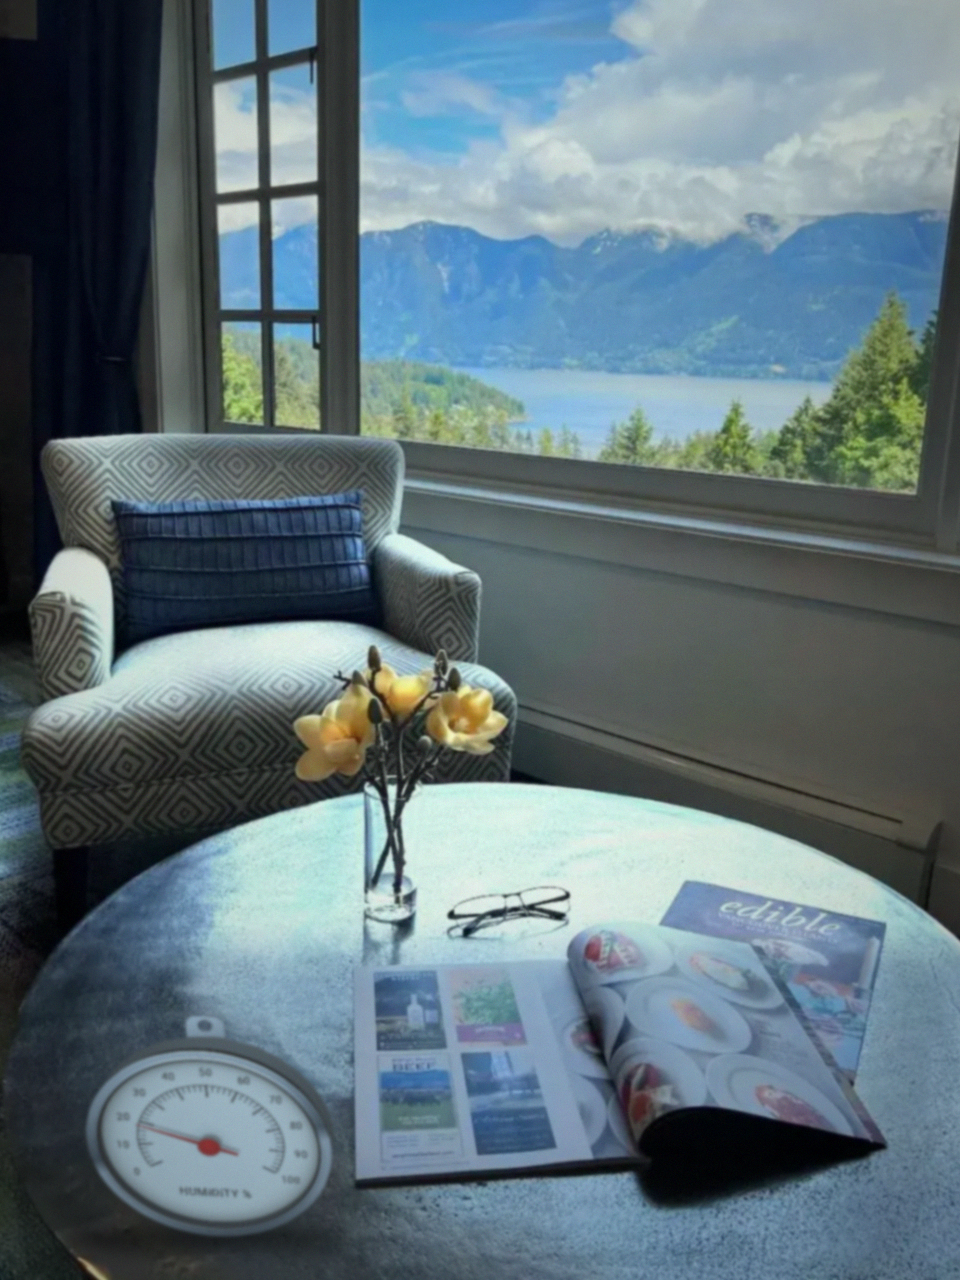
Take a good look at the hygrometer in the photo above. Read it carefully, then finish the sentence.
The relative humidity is 20 %
